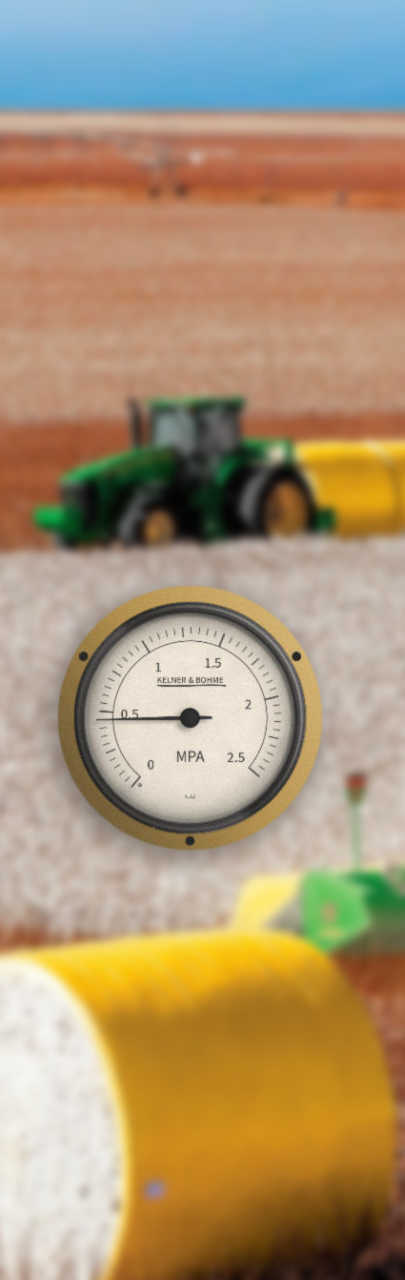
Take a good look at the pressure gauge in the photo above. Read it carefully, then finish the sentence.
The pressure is 0.45 MPa
